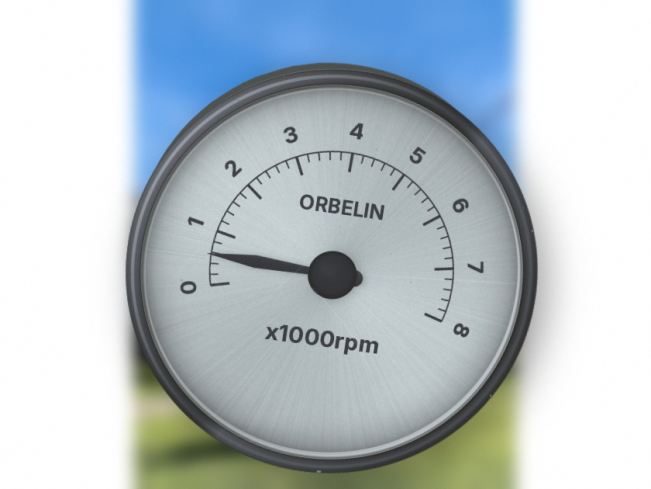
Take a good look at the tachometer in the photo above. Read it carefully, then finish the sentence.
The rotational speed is 600 rpm
